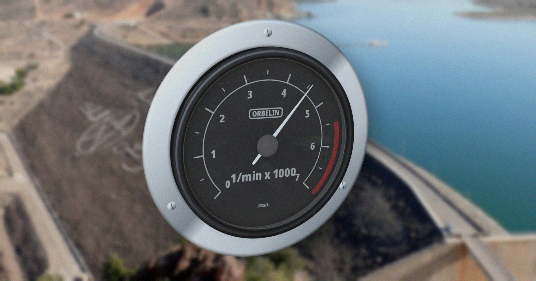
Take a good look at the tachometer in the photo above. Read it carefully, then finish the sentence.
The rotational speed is 4500 rpm
